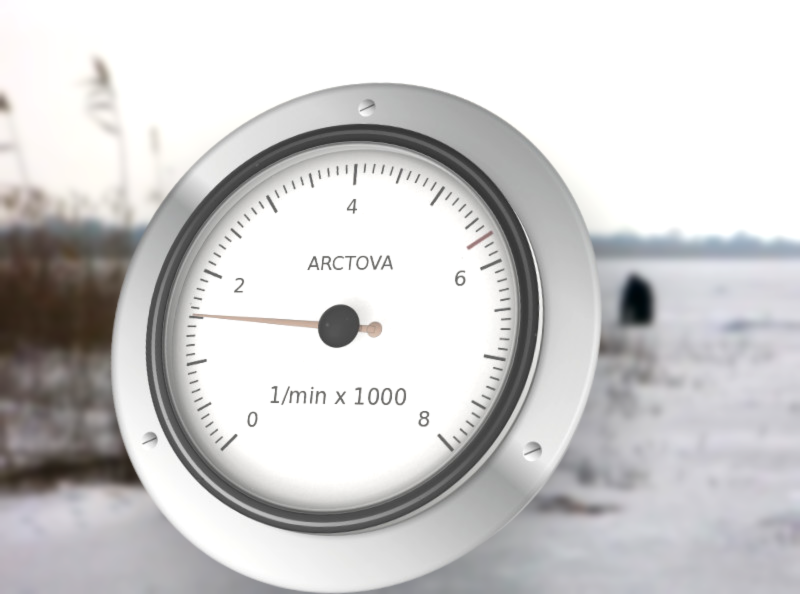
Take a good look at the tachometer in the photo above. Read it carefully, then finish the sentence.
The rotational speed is 1500 rpm
